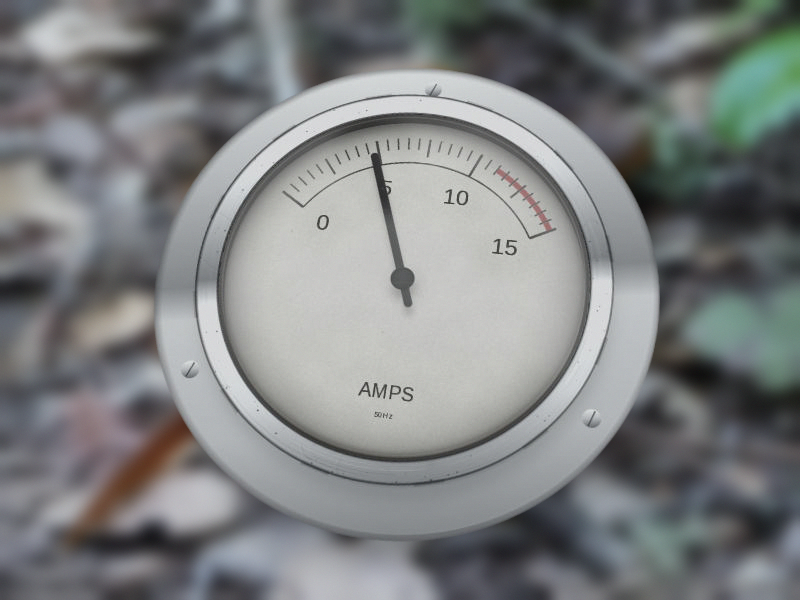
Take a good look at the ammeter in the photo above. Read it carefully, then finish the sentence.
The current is 4.75 A
